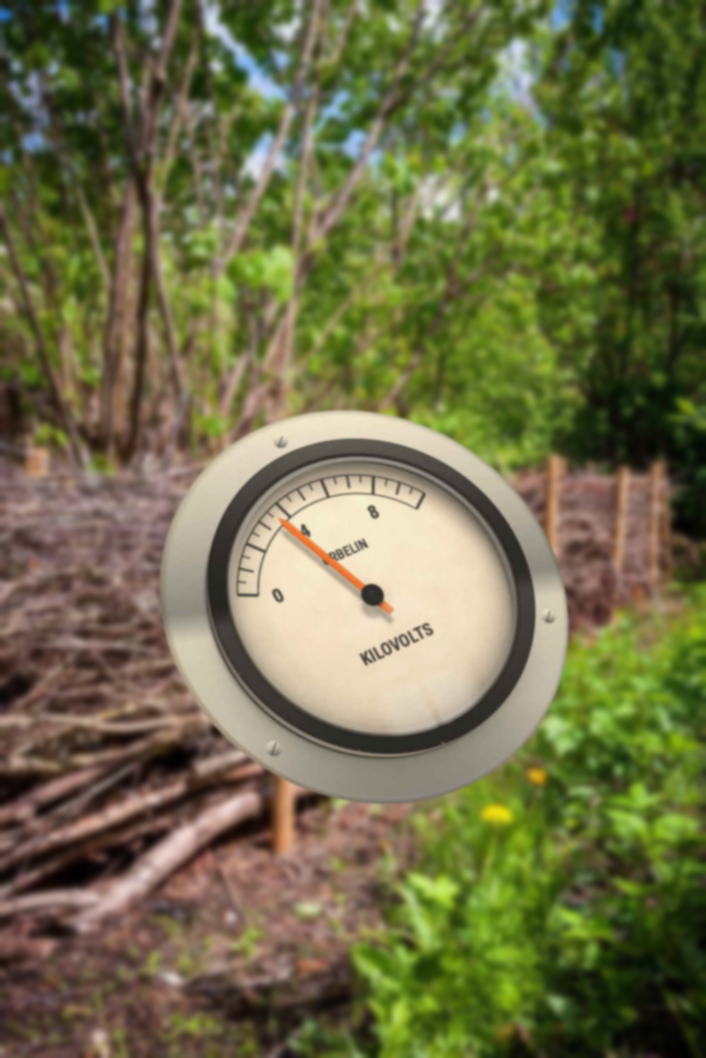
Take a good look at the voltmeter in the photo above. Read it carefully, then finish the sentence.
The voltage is 3.5 kV
